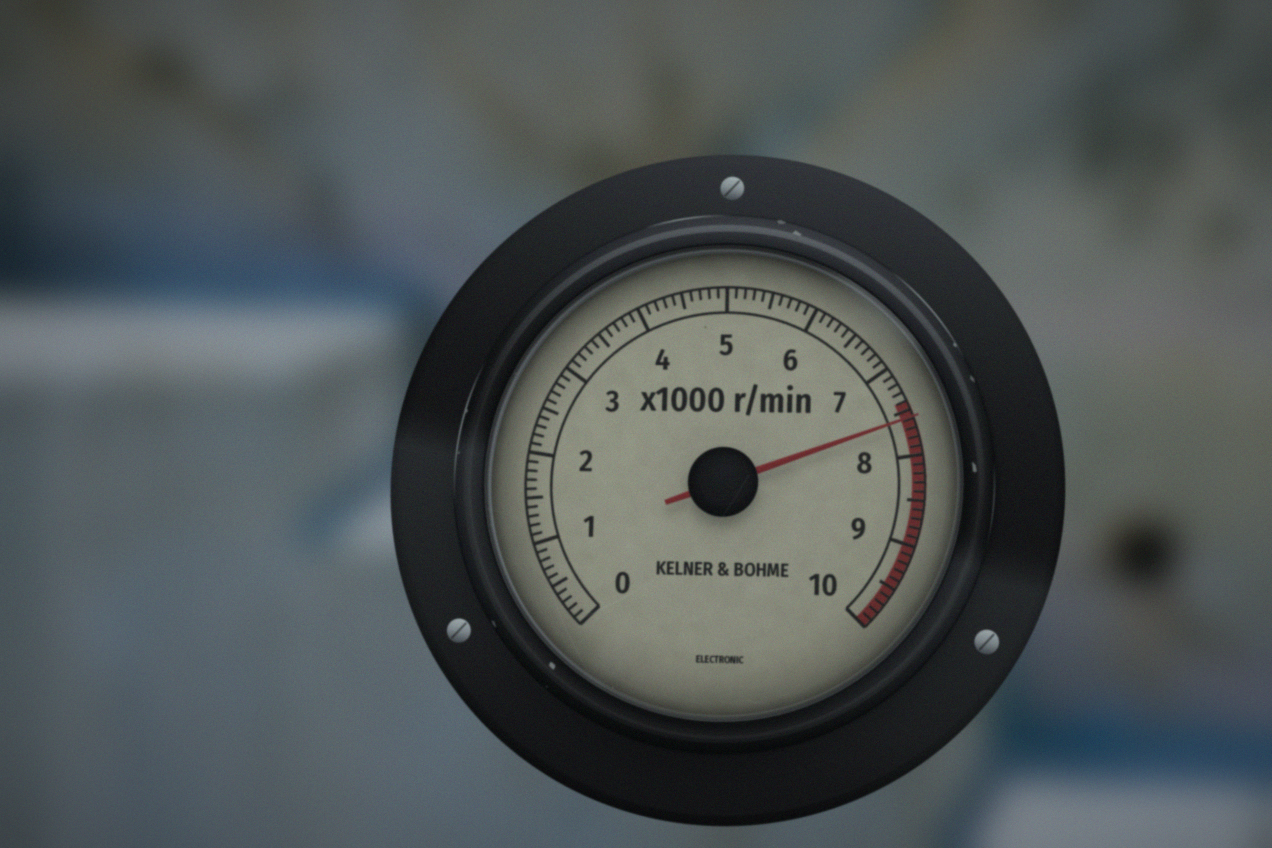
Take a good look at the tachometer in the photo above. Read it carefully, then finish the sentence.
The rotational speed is 7600 rpm
